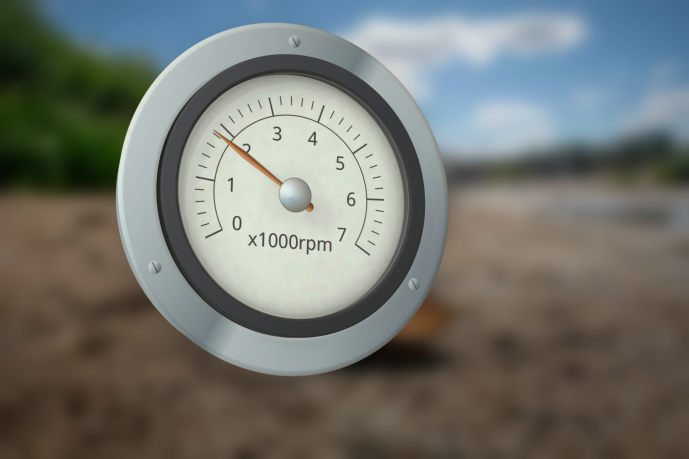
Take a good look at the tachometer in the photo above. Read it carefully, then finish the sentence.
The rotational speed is 1800 rpm
